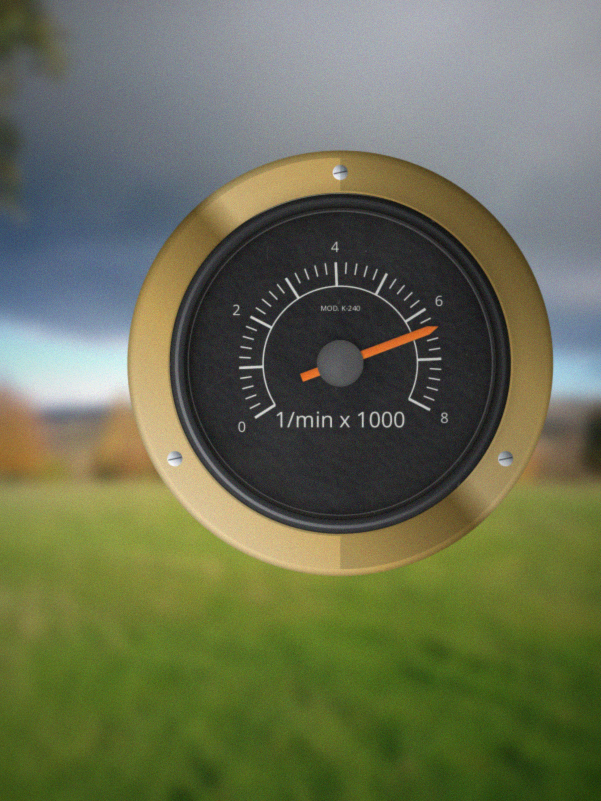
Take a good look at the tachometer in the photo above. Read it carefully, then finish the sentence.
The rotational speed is 6400 rpm
